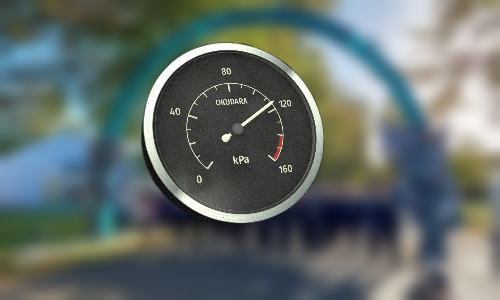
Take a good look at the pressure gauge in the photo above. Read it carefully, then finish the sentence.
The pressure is 115 kPa
